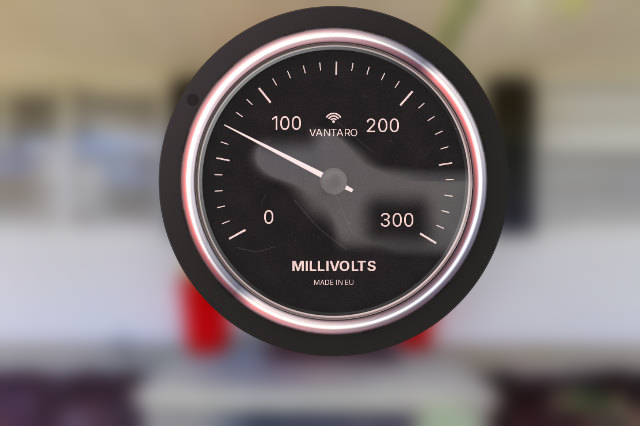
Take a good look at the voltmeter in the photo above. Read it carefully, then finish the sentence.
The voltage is 70 mV
